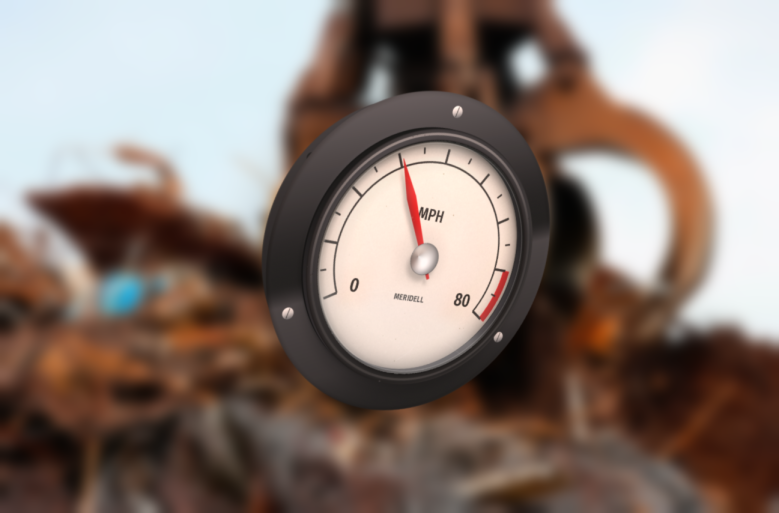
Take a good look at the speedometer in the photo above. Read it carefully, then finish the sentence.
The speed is 30 mph
